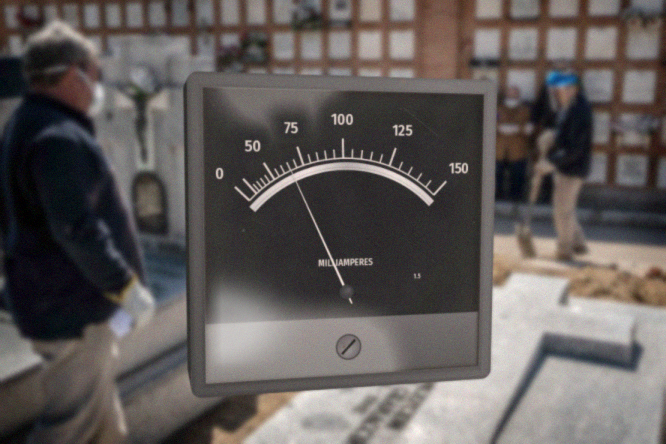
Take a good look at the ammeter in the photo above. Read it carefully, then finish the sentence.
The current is 65 mA
